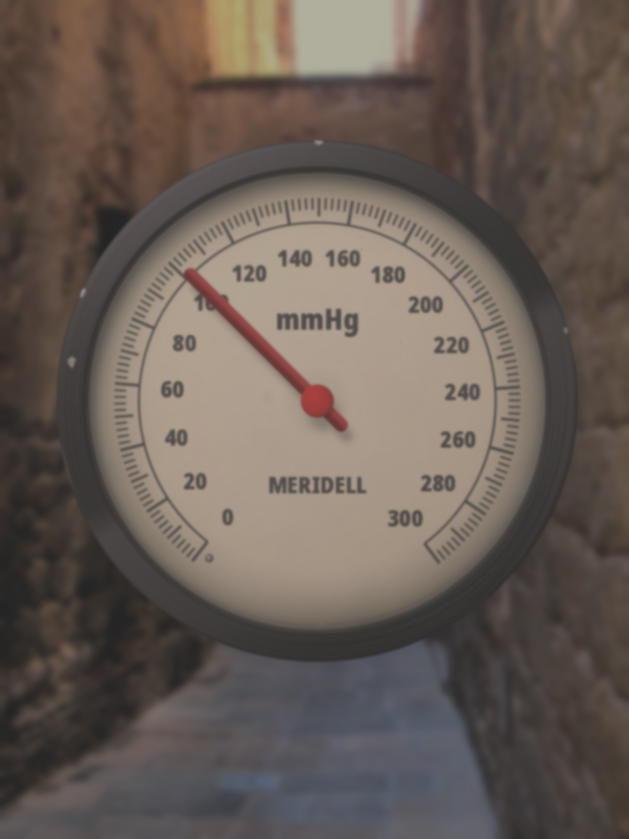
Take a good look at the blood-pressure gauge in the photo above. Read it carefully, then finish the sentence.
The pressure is 102 mmHg
